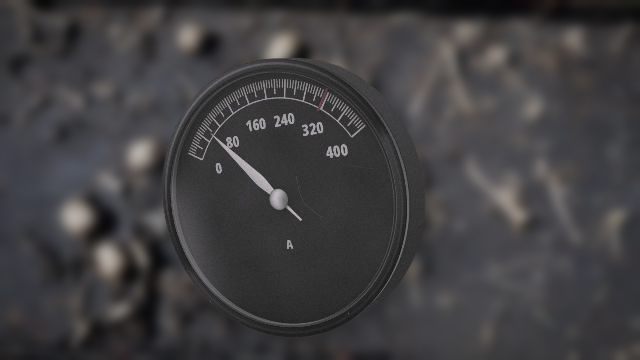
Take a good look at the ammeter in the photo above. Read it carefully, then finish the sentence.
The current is 60 A
